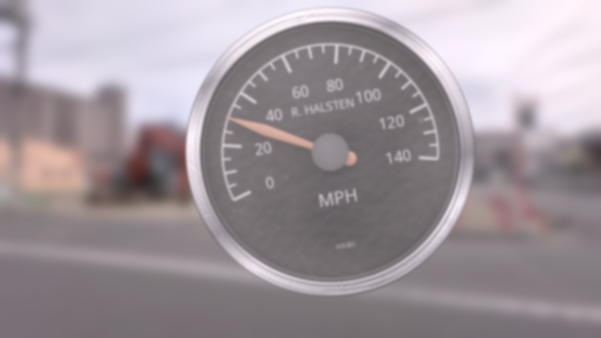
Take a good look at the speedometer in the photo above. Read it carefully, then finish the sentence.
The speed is 30 mph
